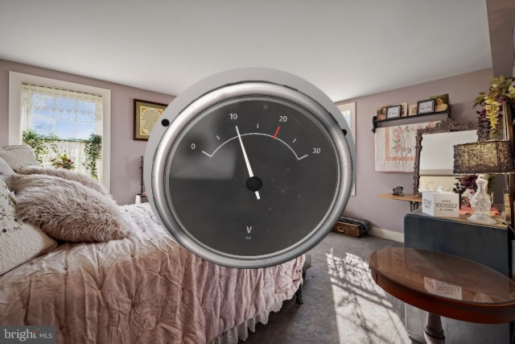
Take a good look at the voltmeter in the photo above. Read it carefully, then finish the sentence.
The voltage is 10 V
